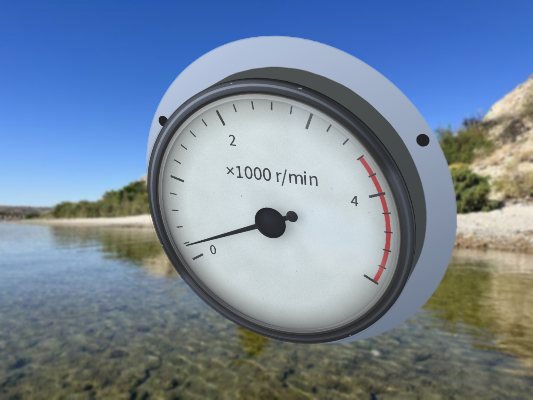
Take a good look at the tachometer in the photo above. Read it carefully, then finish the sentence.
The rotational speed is 200 rpm
